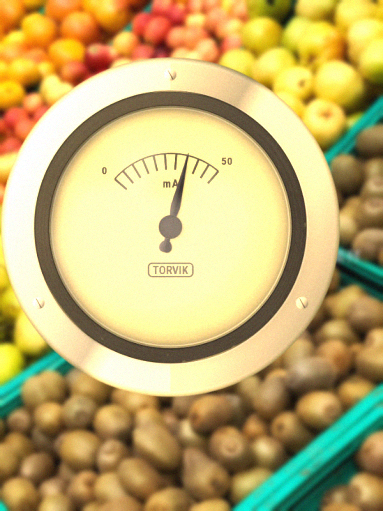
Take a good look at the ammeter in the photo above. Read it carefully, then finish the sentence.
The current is 35 mA
